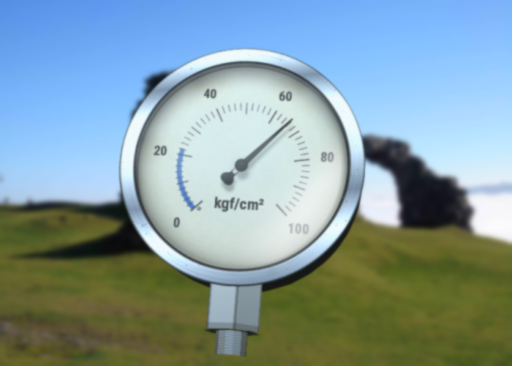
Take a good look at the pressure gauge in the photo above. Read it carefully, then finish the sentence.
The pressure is 66 kg/cm²
